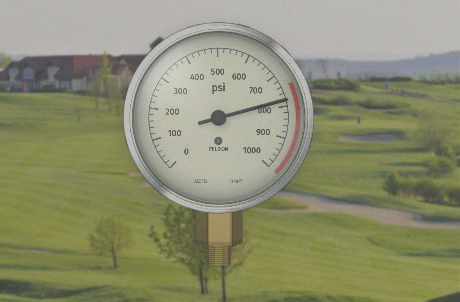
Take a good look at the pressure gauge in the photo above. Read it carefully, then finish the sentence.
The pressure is 780 psi
